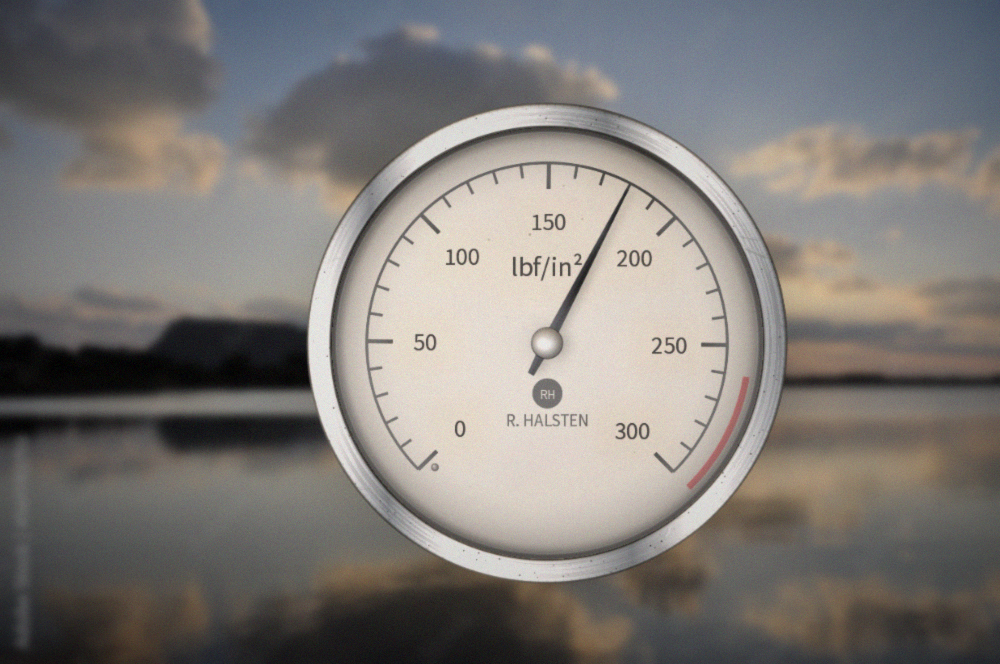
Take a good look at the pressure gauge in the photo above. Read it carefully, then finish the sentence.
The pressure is 180 psi
